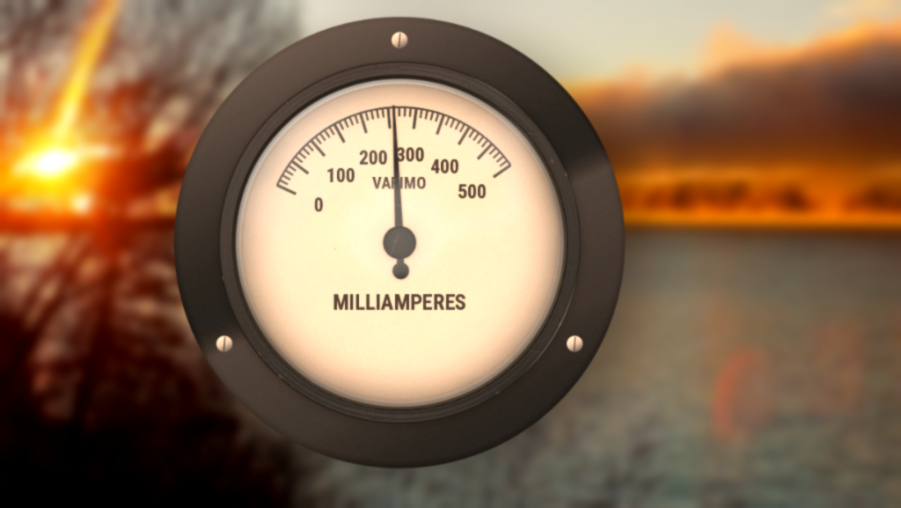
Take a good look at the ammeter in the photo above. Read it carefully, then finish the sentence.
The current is 260 mA
